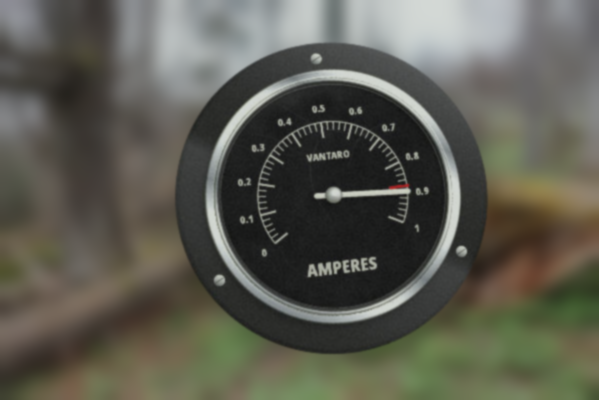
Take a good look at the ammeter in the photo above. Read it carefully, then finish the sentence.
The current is 0.9 A
